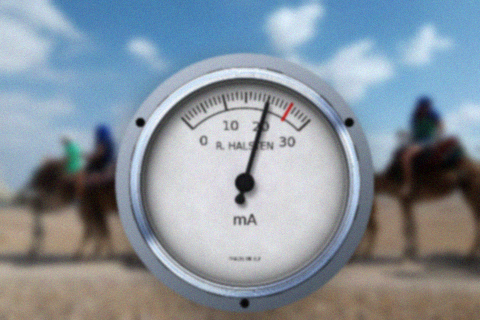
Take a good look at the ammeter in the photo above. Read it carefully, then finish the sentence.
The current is 20 mA
